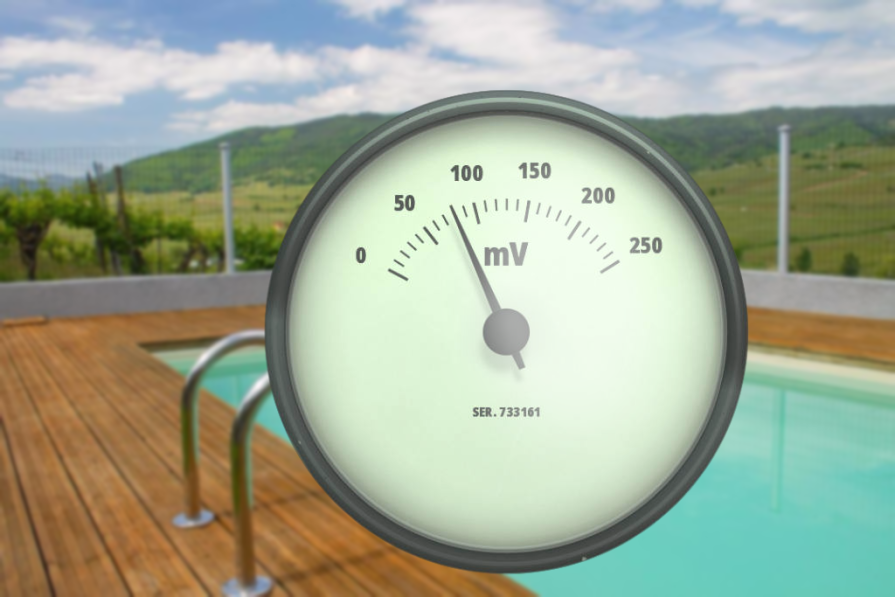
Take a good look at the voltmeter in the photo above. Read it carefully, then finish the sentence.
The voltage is 80 mV
